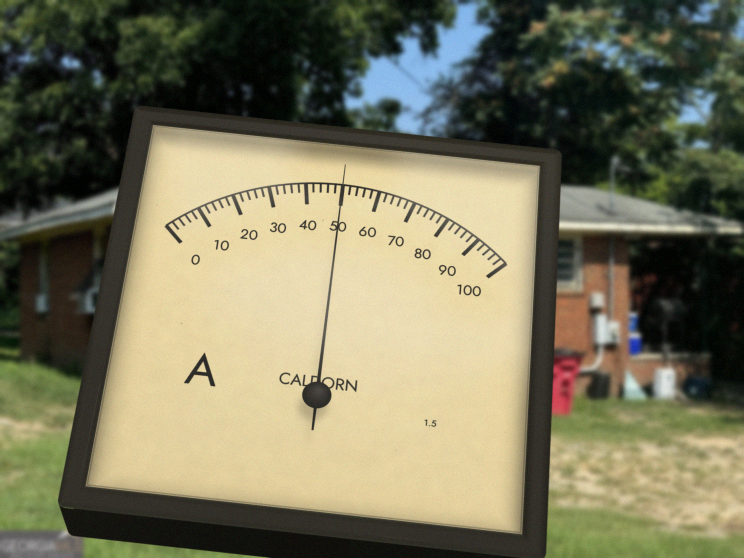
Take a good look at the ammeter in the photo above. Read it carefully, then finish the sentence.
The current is 50 A
